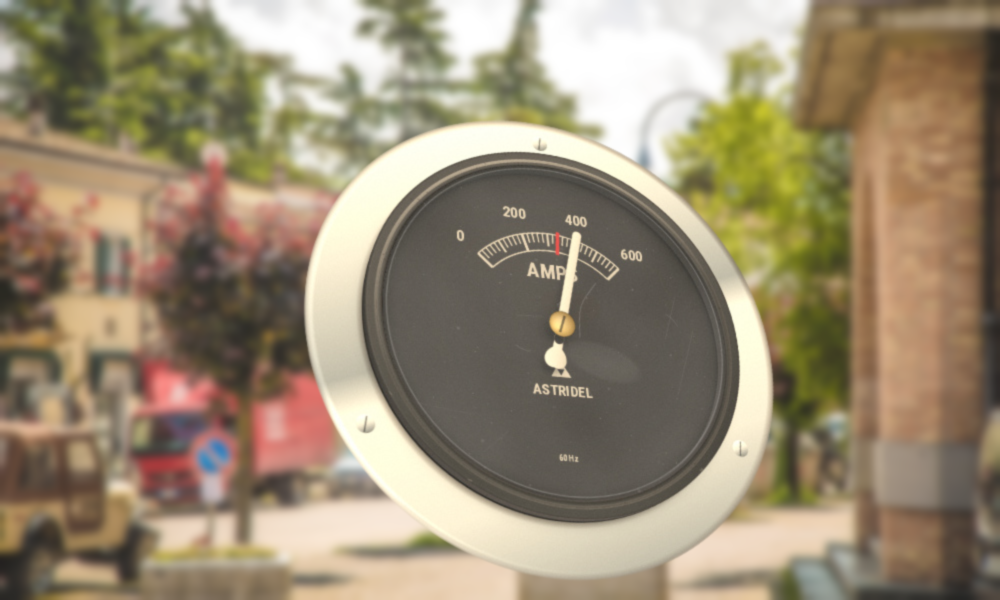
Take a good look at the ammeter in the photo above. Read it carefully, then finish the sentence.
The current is 400 A
